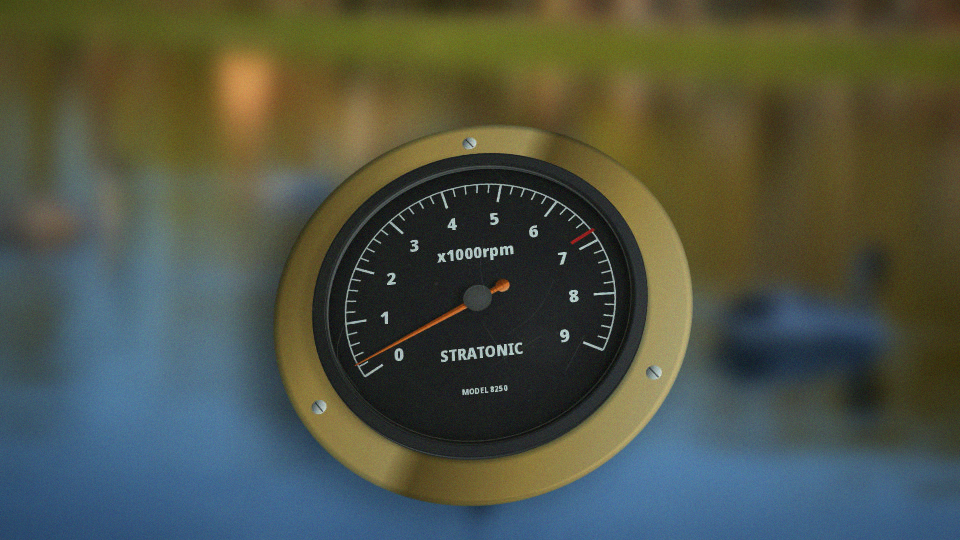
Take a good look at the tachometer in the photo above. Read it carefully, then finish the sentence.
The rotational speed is 200 rpm
